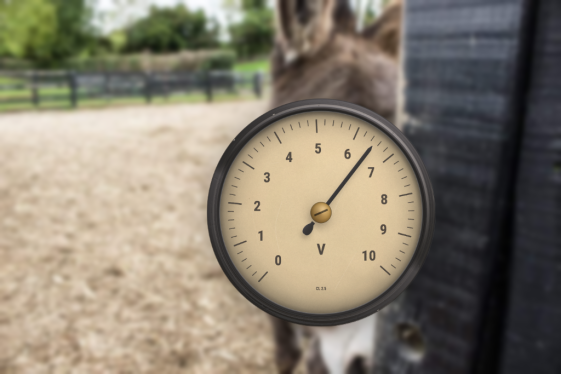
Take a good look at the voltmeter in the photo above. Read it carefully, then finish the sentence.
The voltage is 6.5 V
